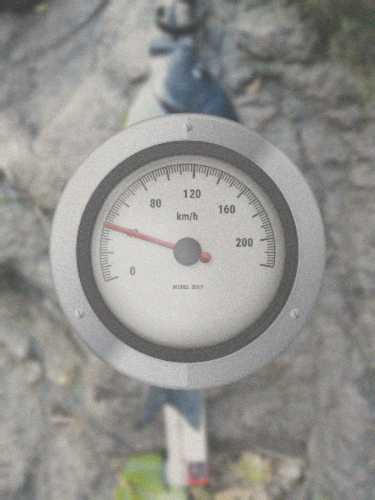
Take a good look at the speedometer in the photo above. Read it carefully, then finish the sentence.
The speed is 40 km/h
